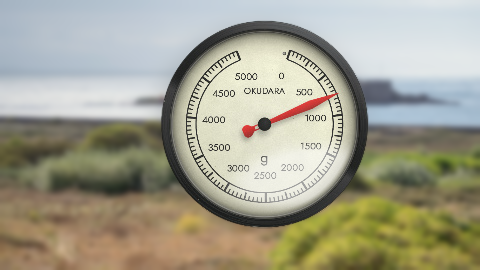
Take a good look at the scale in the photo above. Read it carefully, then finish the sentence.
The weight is 750 g
